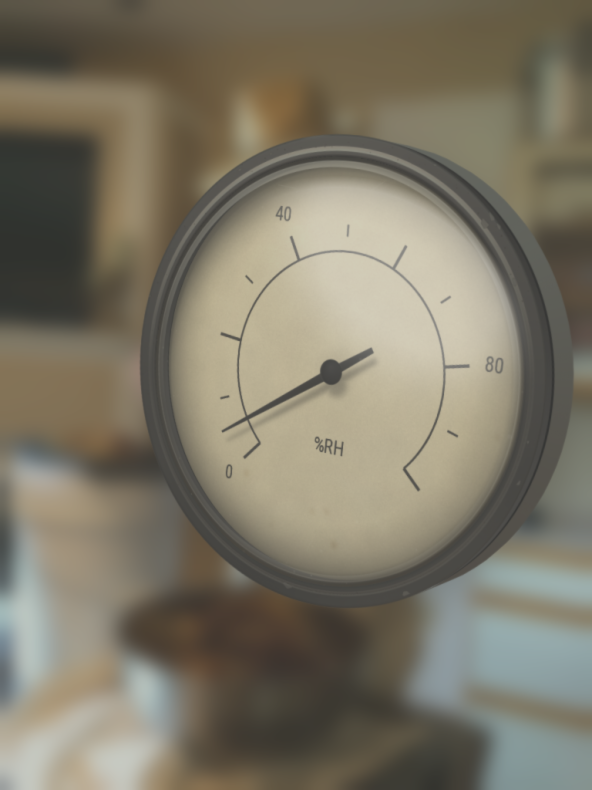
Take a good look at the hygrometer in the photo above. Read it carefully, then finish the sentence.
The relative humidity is 5 %
